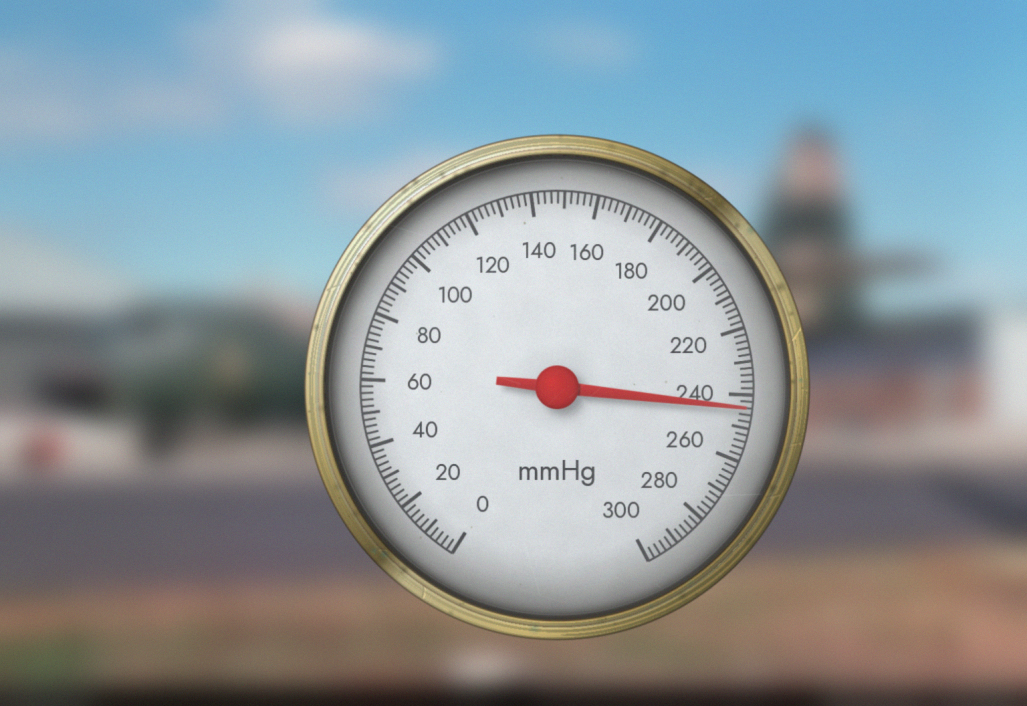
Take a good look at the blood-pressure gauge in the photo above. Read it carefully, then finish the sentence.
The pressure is 244 mmHg
